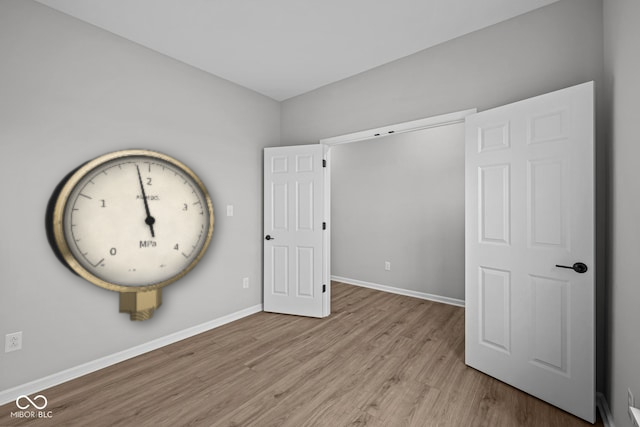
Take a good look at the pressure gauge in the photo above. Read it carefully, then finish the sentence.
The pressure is 1.8 MPa
